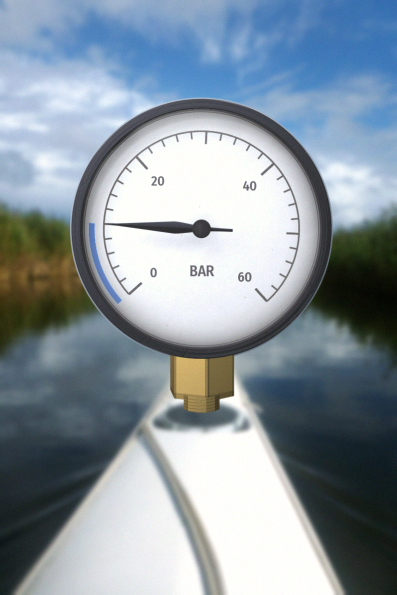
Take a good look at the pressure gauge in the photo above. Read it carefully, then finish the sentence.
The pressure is 10 bar
